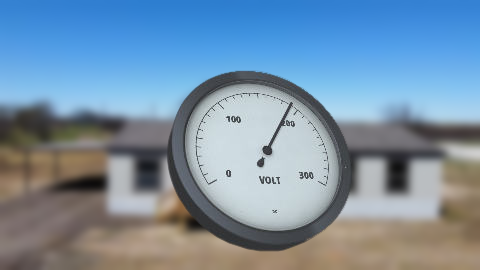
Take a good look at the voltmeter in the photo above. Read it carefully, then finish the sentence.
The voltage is 190 V
